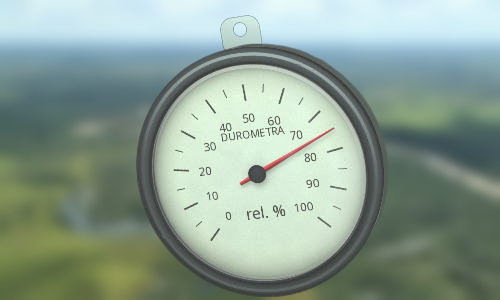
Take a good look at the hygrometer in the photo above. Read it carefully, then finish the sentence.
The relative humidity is 75 %
